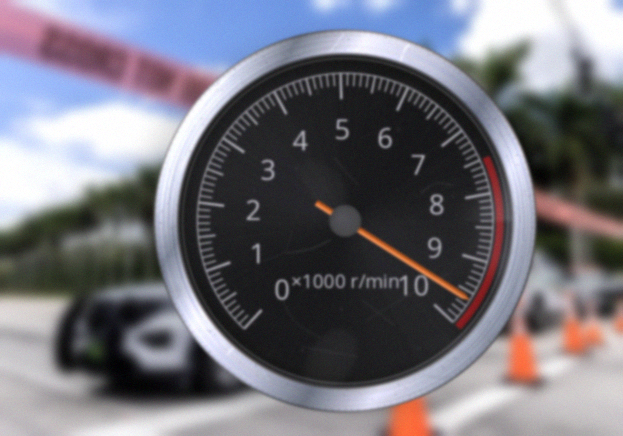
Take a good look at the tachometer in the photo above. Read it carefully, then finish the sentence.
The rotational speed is 9600 rpm
